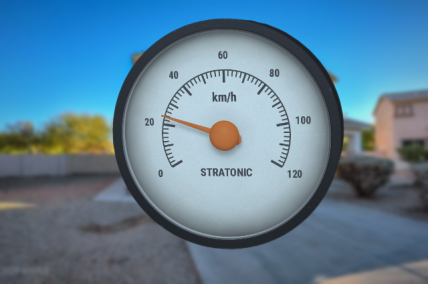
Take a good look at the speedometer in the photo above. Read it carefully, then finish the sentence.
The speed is 24 km/h
